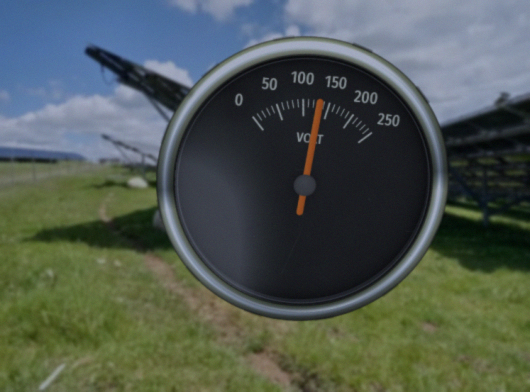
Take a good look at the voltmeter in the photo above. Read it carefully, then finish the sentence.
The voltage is 130 V
